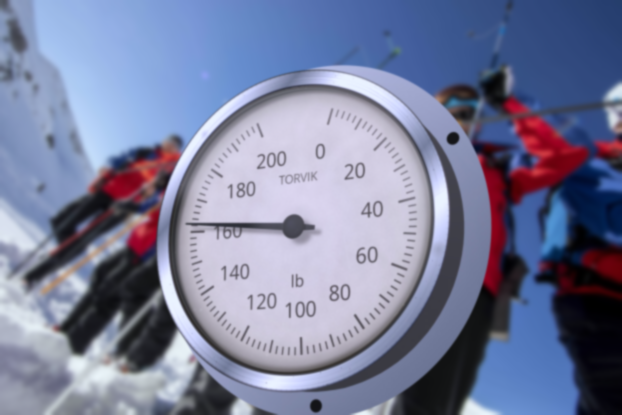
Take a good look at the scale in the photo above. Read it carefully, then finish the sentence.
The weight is 162 lb
